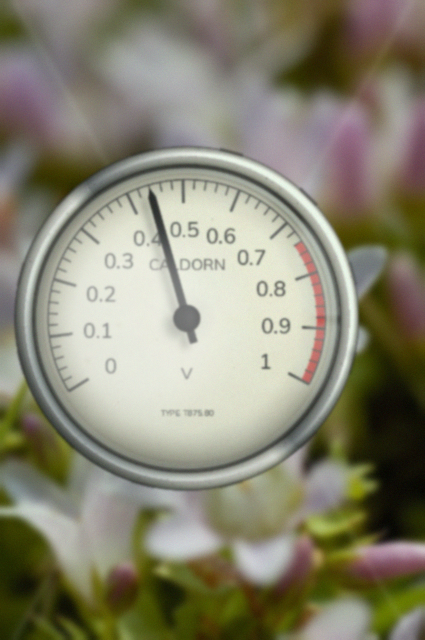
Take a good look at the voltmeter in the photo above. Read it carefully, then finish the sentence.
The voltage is 0.44 V
